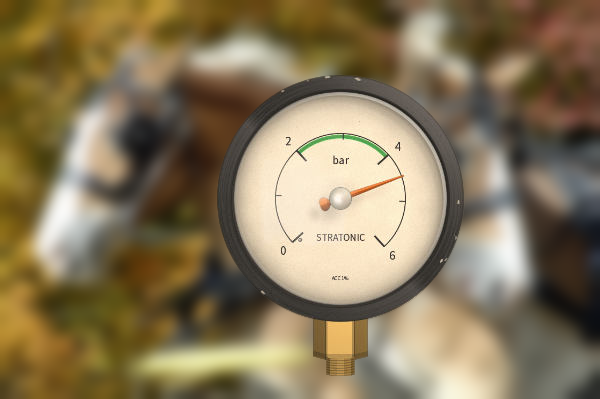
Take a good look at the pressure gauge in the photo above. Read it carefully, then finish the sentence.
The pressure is 4.5 bar
